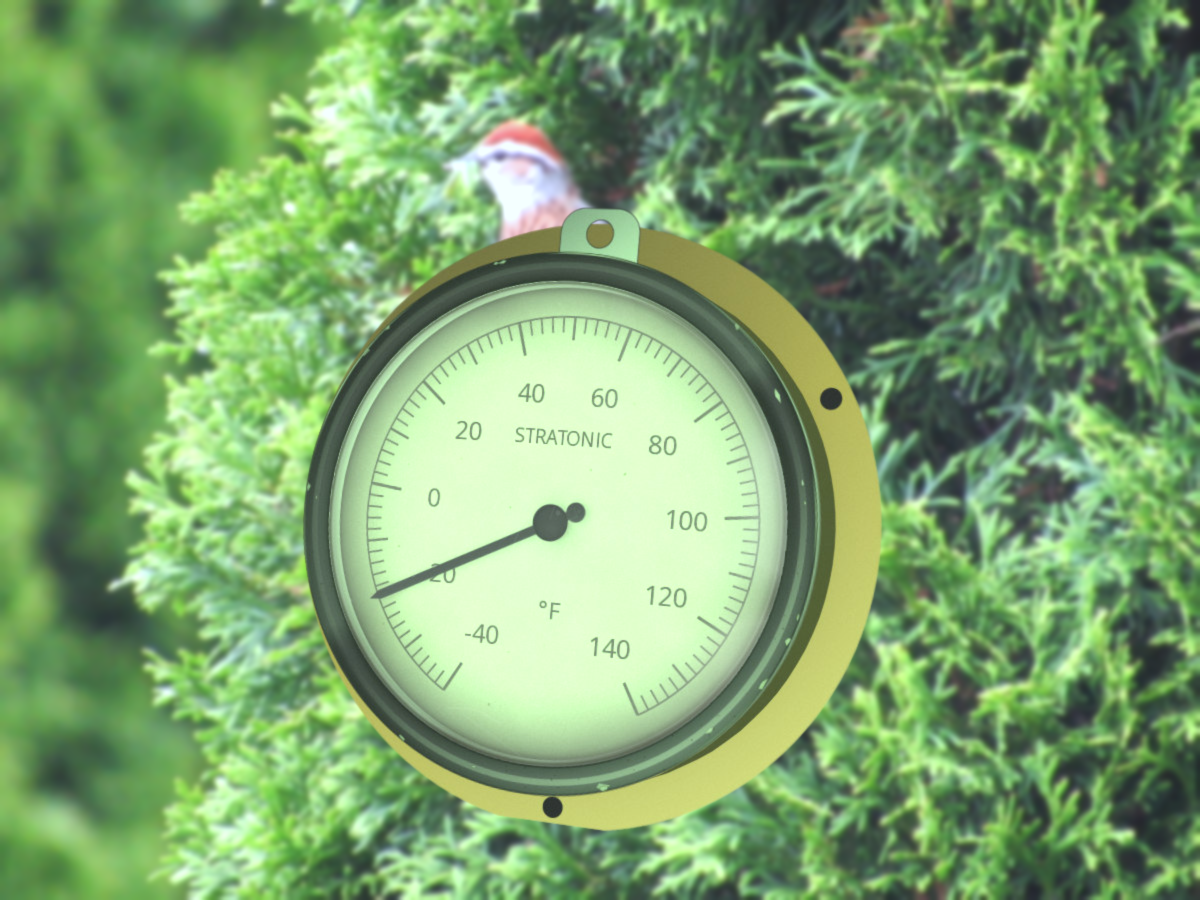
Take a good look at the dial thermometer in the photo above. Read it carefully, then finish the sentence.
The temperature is -20 °F
